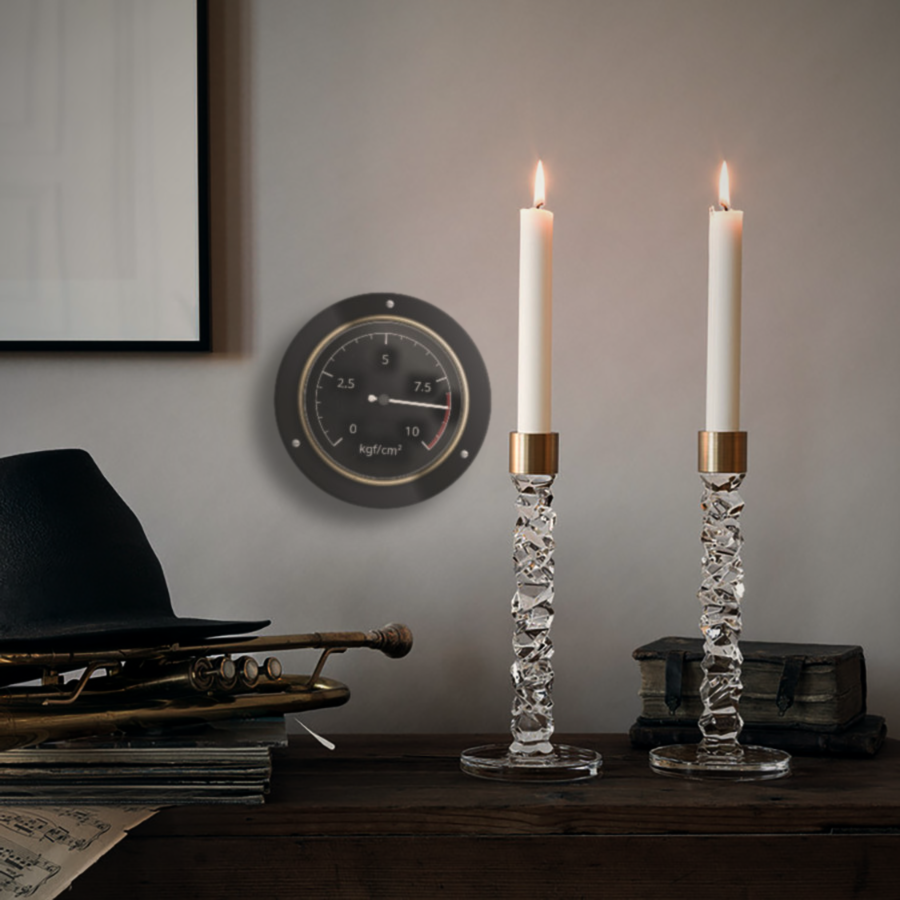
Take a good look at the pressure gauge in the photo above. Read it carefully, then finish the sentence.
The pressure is 8.5 kg/cm²
